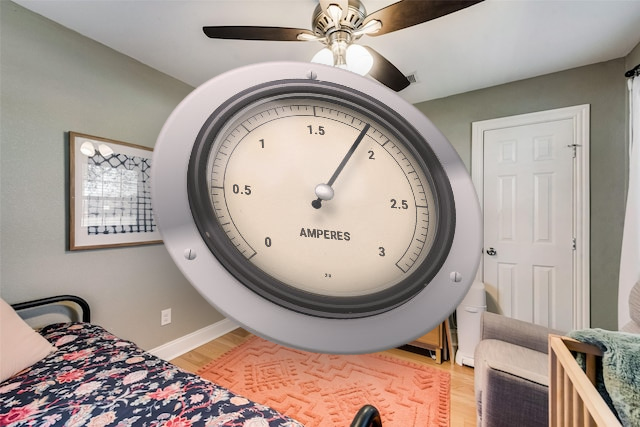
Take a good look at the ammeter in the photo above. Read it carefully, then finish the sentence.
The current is 1.85 A
